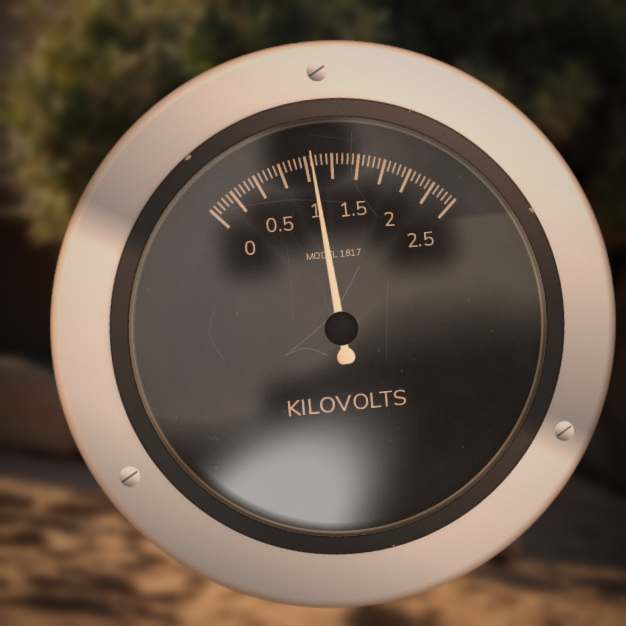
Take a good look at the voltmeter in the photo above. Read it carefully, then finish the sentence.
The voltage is 1.05 kV
